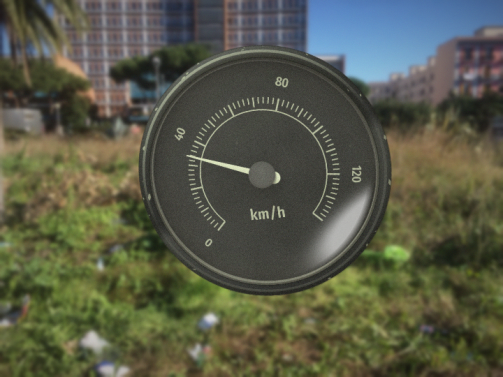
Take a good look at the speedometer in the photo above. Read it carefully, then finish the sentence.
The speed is 34 km/h
